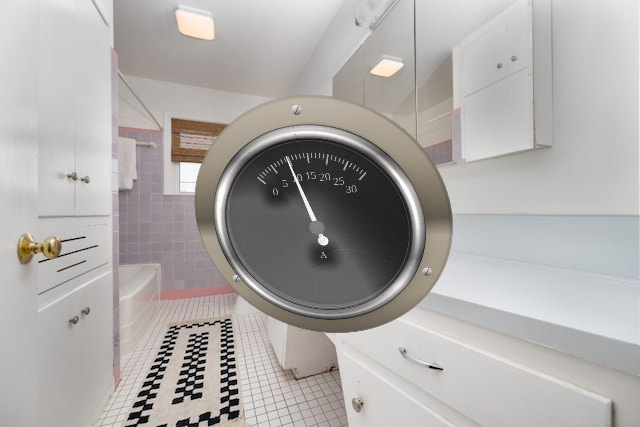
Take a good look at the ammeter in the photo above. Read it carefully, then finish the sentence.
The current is 10 A
